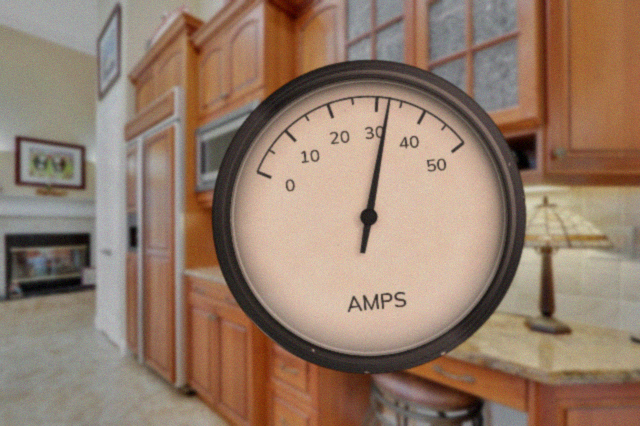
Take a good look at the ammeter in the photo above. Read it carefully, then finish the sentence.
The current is 32.5 A
